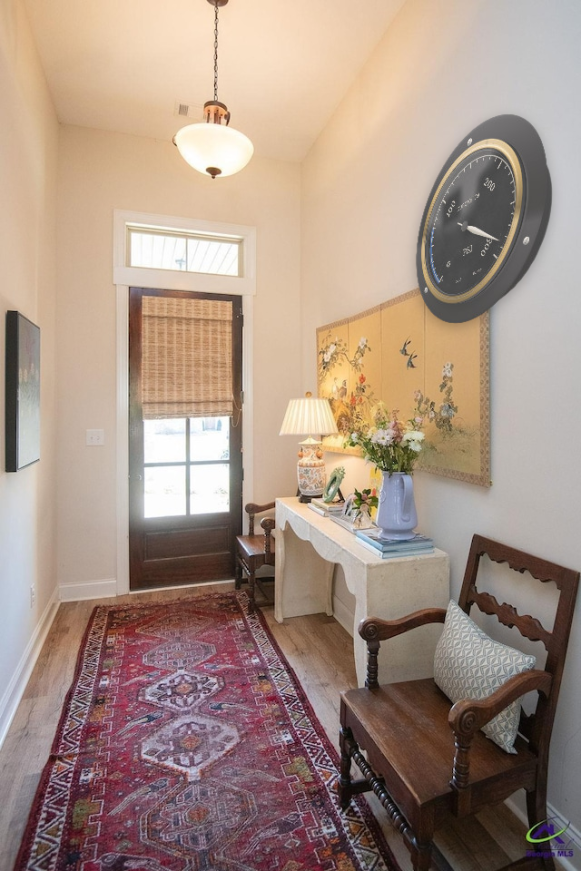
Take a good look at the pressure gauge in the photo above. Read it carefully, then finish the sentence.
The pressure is 285 psi
